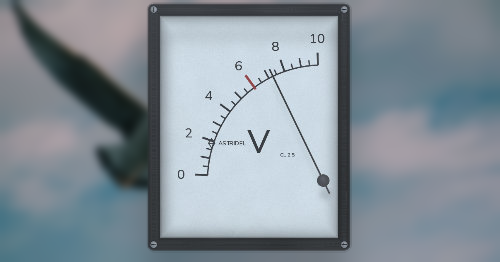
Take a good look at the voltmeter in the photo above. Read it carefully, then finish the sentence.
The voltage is 7.25 V
